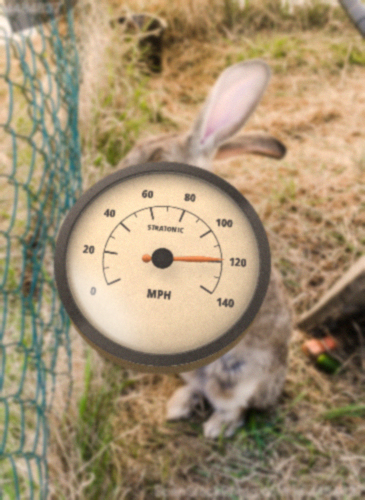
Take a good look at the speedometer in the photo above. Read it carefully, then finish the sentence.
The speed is 120 mph
